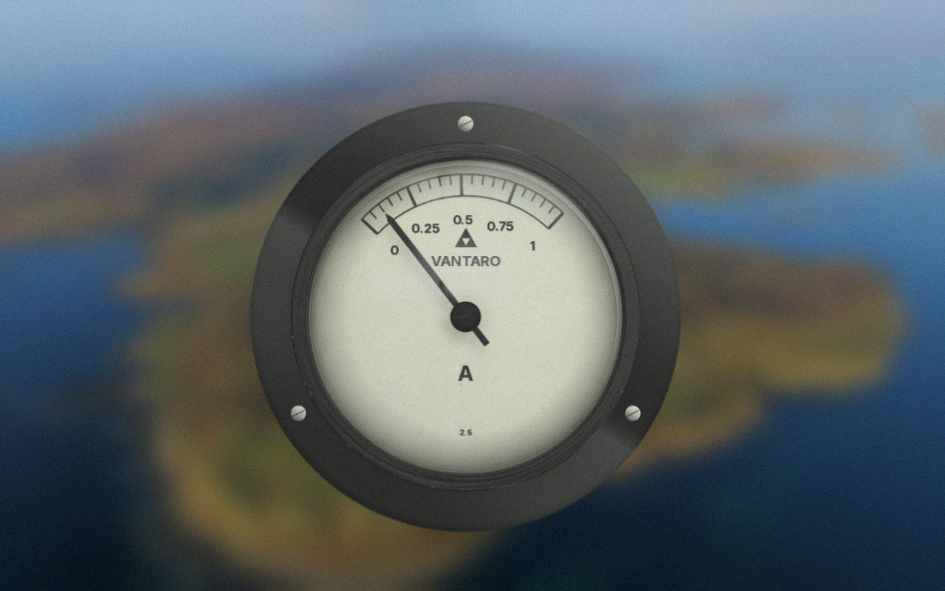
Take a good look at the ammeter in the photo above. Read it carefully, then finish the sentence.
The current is 0.1 A
